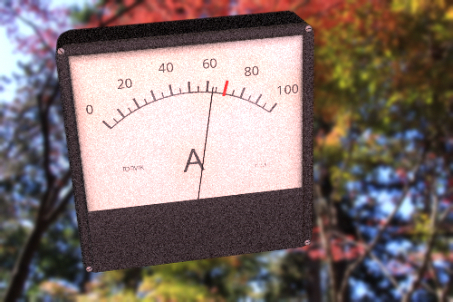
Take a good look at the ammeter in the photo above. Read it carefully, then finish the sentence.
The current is 62.5 A
